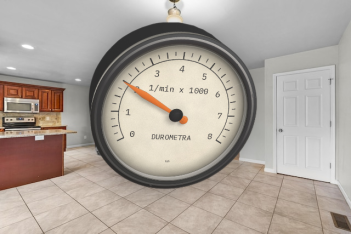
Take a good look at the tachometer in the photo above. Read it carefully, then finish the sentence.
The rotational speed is 2000 rpm
